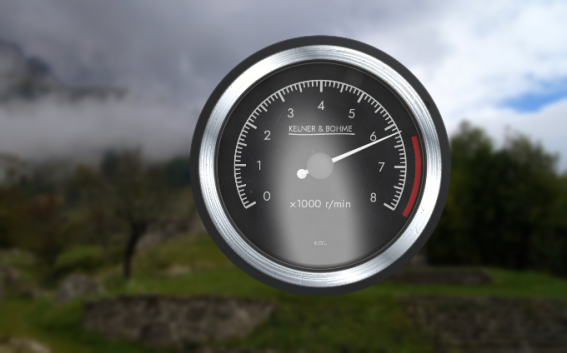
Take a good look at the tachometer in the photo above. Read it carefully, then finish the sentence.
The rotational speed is 6200 rpm
